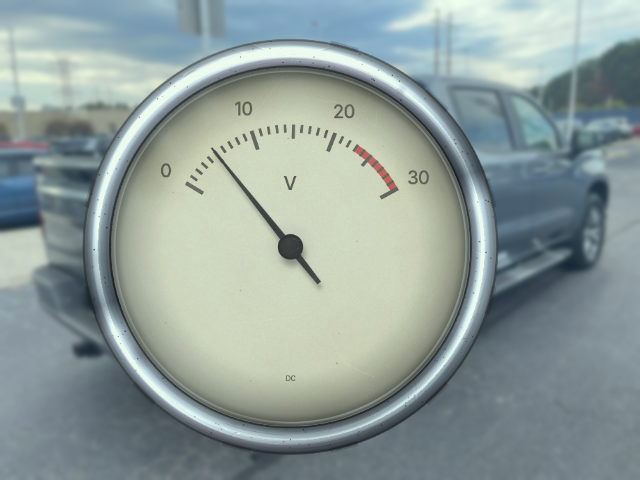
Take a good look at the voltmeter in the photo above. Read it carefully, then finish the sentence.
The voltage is 5 V
